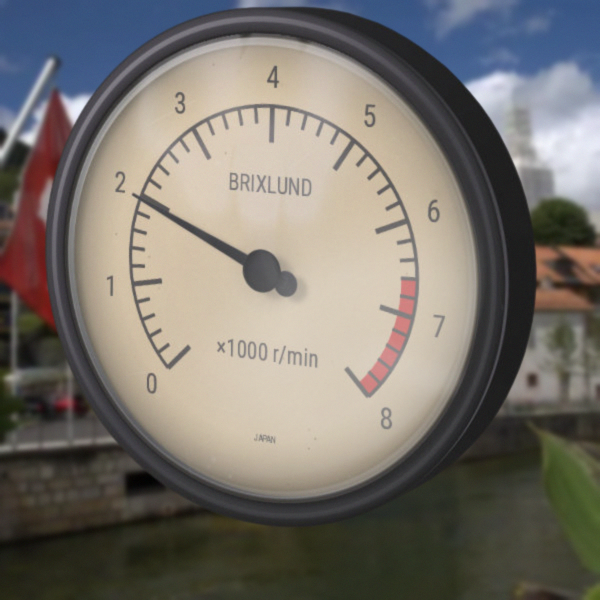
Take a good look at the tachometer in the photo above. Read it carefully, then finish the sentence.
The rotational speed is 2000 rpm
